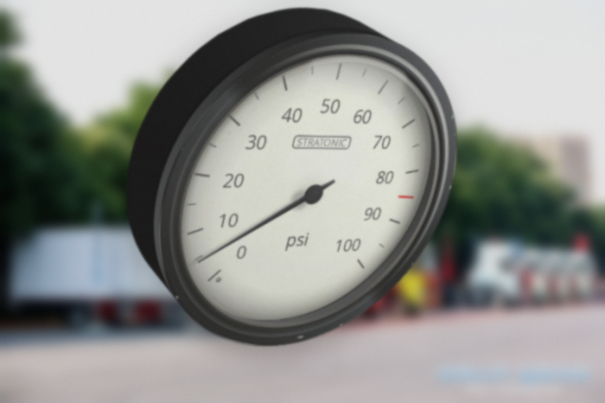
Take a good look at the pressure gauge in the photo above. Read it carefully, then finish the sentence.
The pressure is 5 psi
